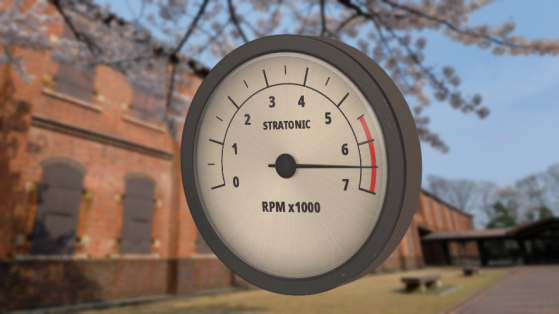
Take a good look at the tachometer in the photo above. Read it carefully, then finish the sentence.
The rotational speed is 6500 rpm
